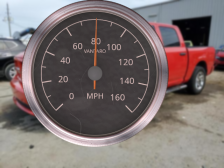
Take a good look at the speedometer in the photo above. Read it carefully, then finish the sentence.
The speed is 80 mph
